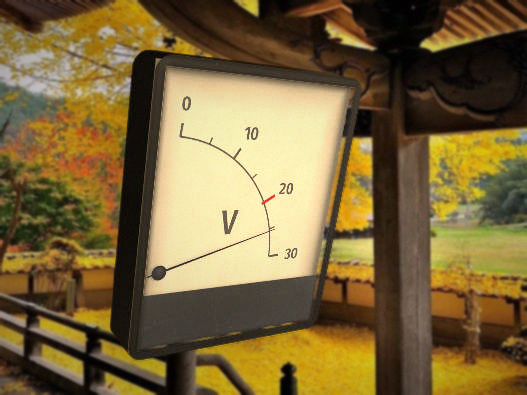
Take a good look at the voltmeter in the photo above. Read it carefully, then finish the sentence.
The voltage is 25 V
